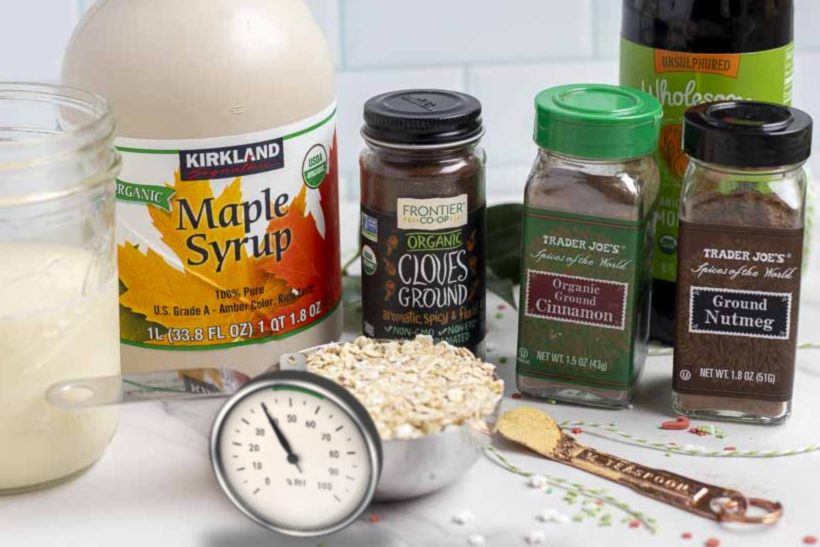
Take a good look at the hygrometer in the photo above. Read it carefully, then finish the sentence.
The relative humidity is 40 %
